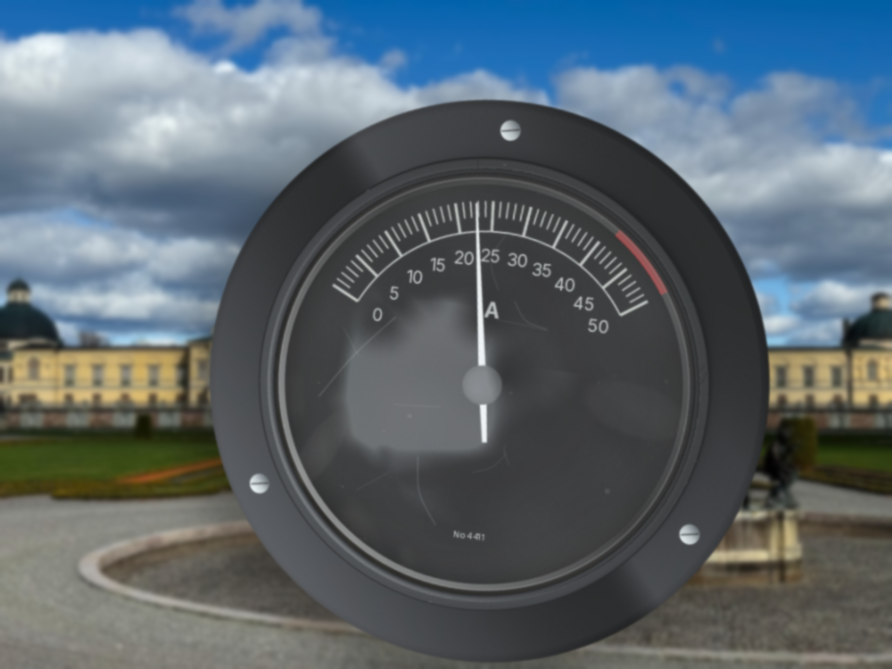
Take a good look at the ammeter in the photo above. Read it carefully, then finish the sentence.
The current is 23 A
